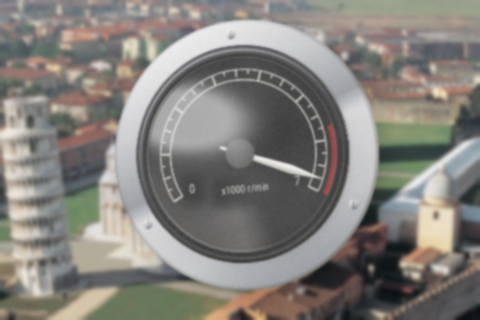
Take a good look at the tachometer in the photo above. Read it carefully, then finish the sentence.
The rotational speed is 6750 rpm
